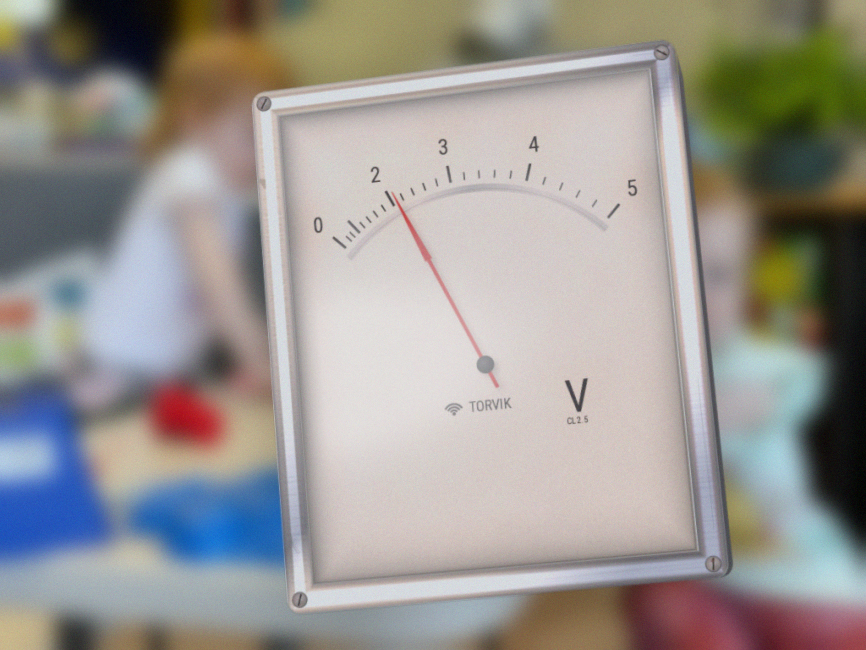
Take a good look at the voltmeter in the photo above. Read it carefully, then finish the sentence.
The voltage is 2.1 V
